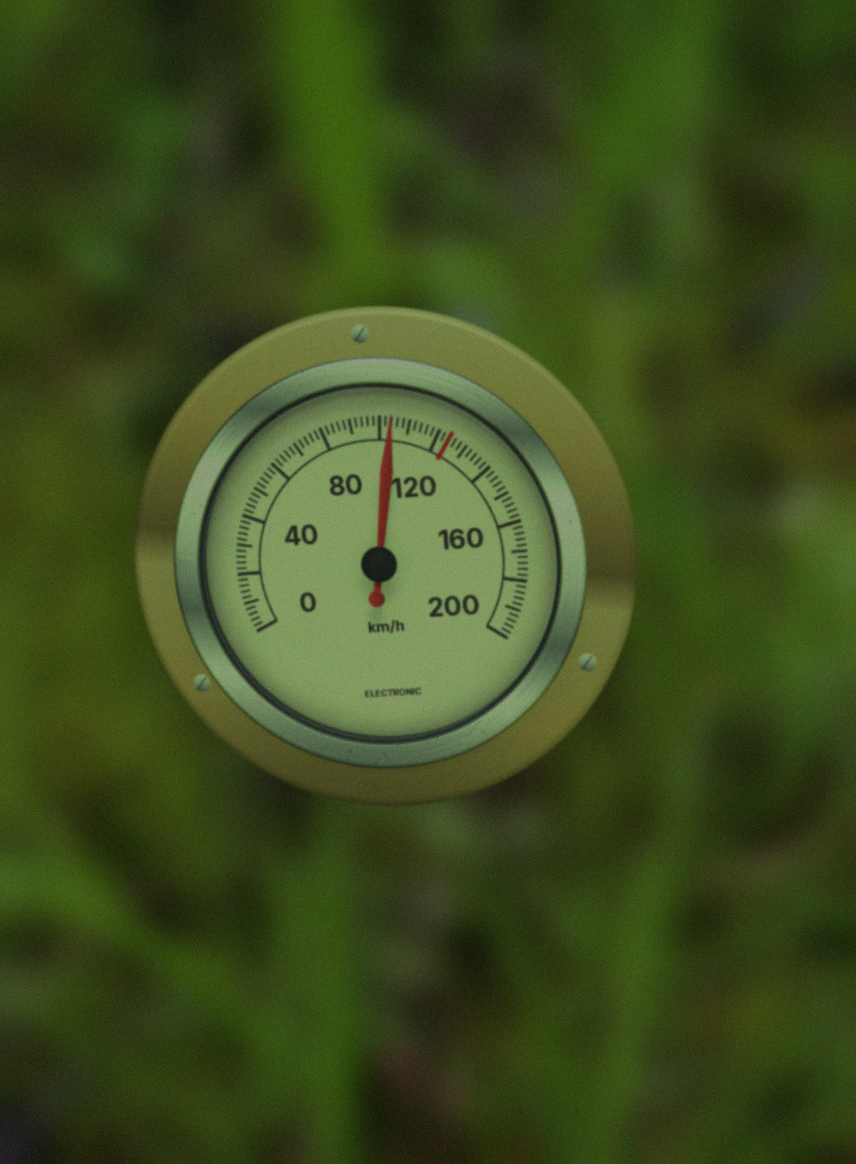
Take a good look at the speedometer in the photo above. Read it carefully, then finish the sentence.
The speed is 104 km/h
